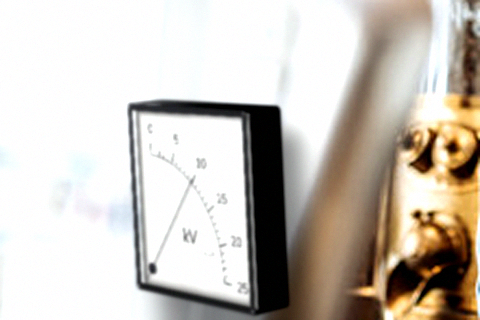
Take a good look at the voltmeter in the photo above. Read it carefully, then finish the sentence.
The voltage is 10 kV
